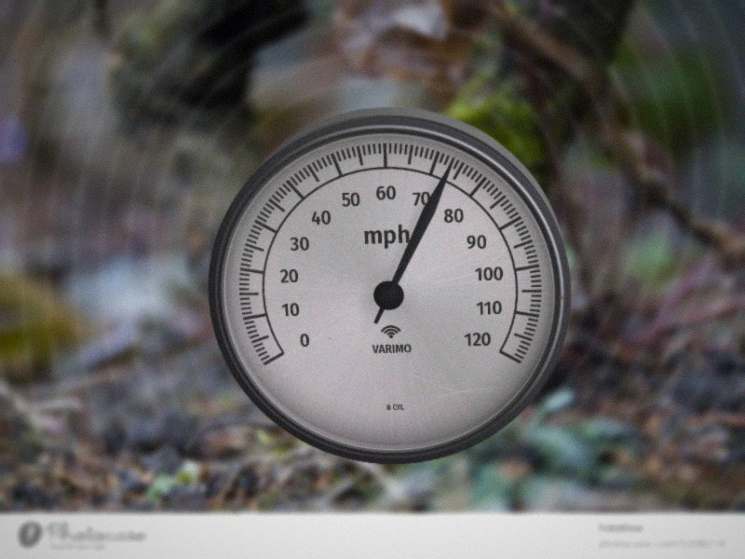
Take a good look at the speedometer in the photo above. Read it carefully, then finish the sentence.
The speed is 73 mph
